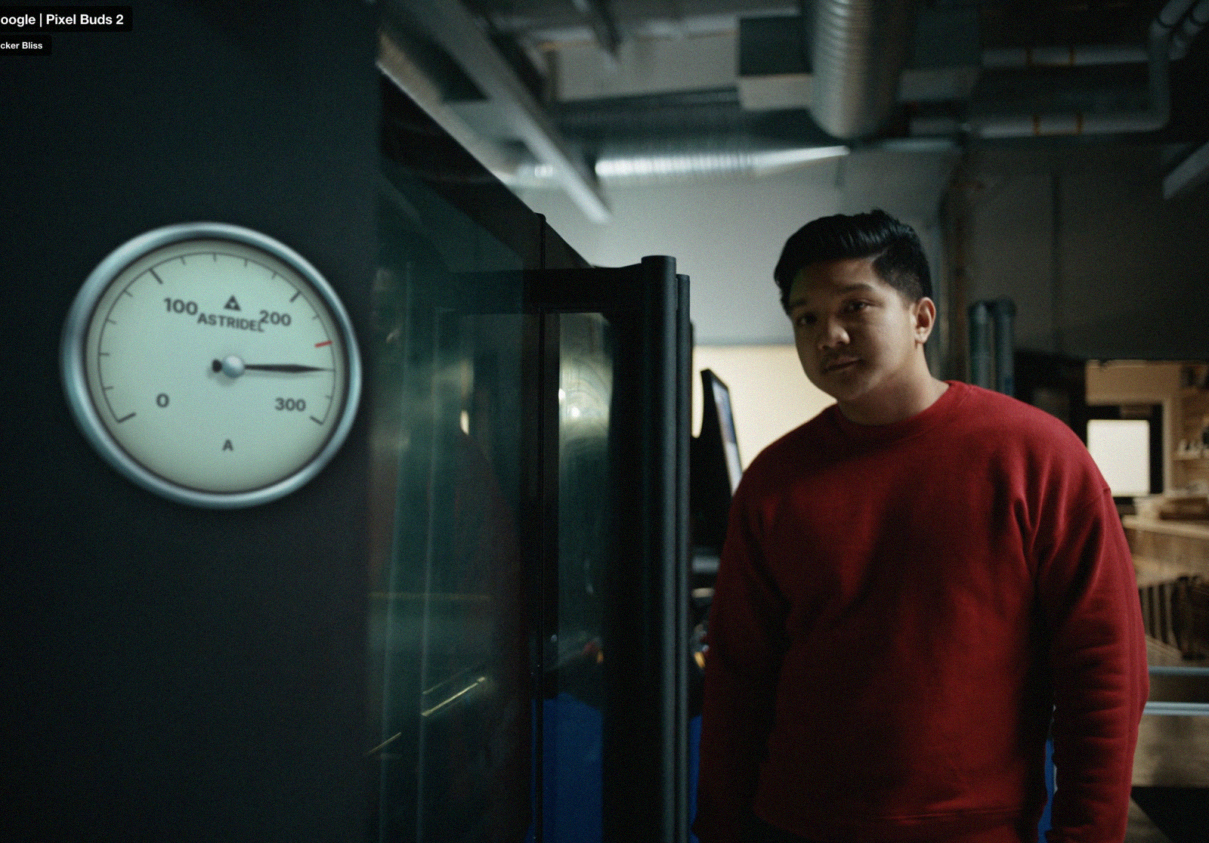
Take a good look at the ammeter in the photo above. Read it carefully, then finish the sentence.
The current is 260 A
